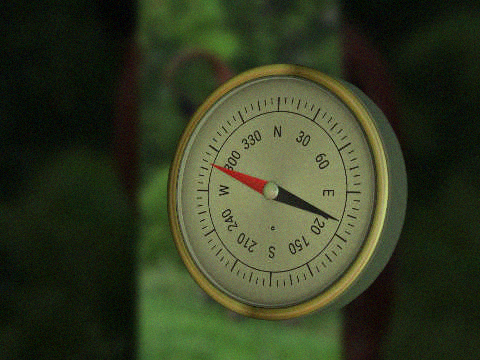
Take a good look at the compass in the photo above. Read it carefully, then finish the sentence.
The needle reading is 290 °
